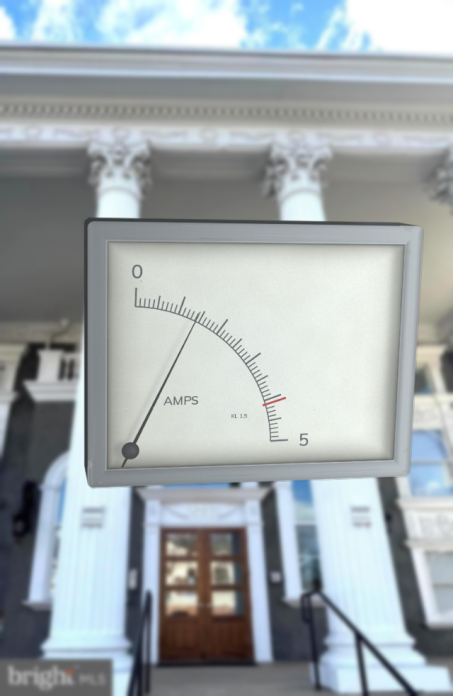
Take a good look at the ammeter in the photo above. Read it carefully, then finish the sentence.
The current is 1.4 A
